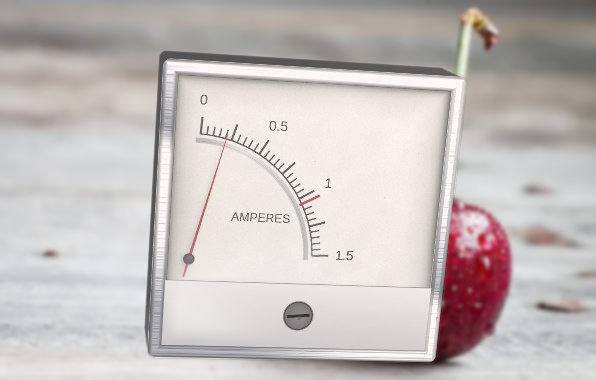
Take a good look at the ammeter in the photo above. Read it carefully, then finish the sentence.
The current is 0.2 A
